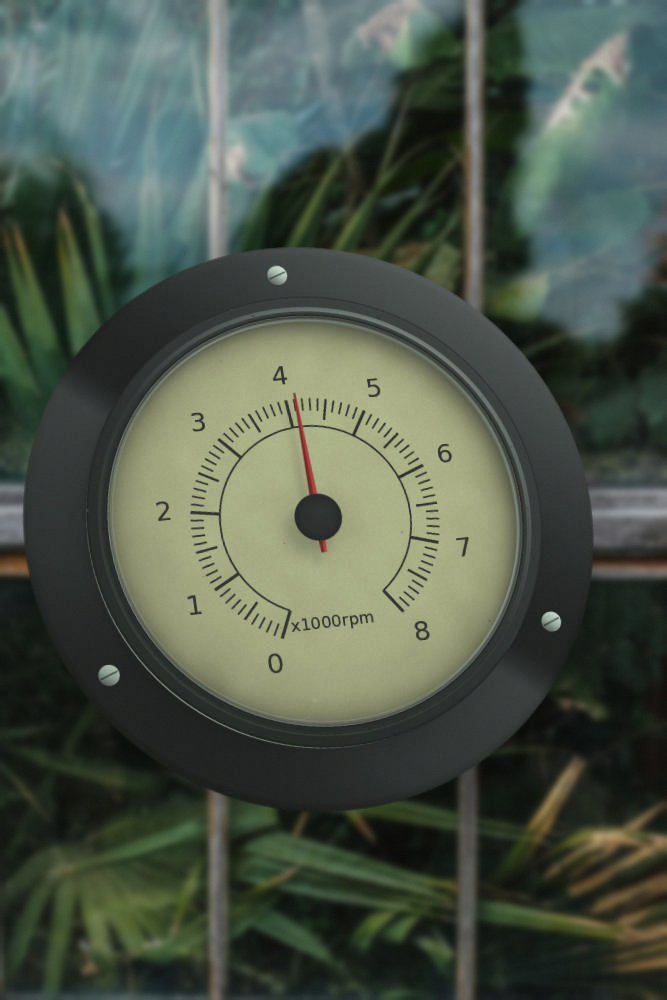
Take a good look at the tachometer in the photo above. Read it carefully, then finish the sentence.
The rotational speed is 4100 rpm
